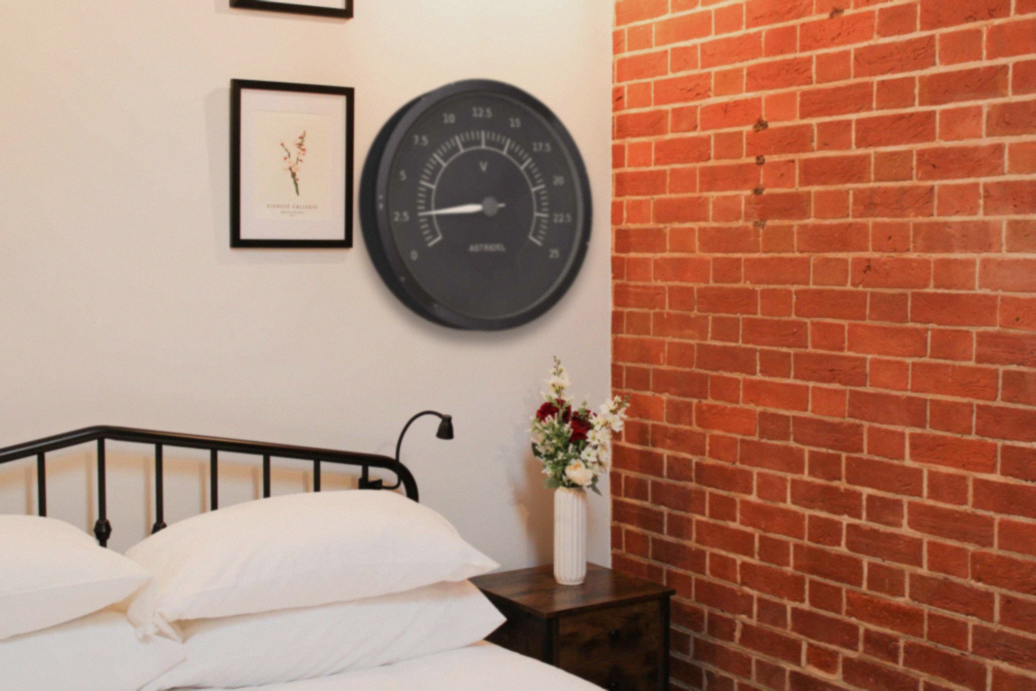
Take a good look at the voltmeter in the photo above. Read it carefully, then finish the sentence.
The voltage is 2.5 V
